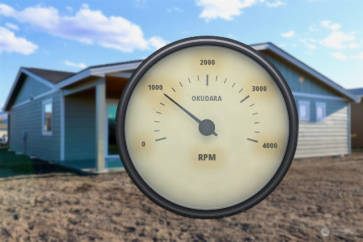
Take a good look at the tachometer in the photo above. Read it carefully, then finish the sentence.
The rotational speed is 1000 rpm
